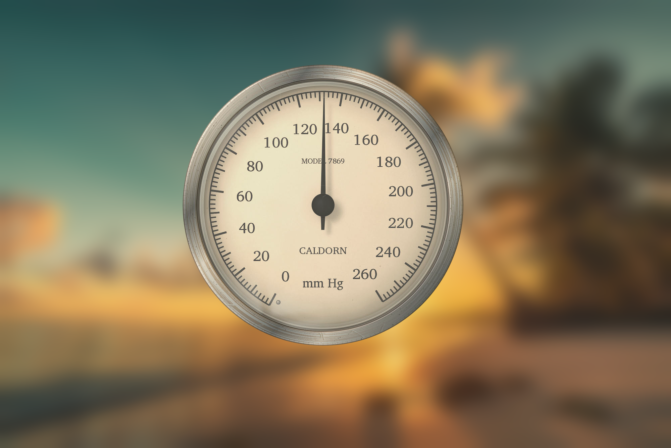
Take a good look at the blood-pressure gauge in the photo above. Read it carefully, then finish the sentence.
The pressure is 132 mmHg
